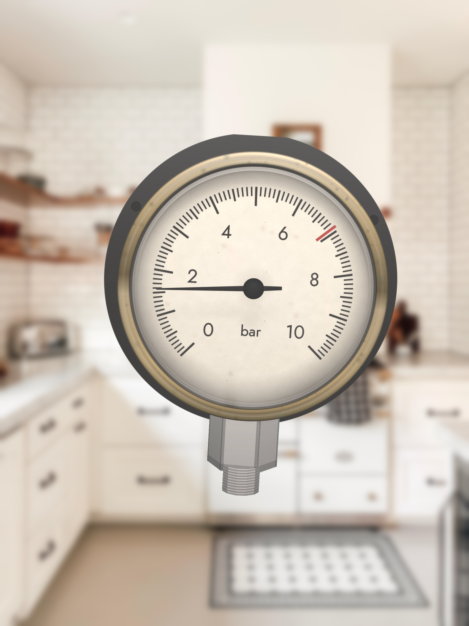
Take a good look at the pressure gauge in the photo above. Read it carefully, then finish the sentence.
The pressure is 1.6 bar
